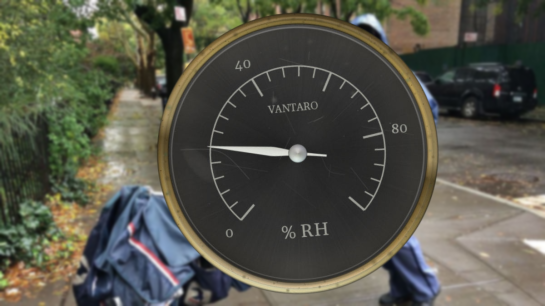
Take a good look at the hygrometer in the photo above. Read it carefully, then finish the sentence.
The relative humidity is 20 %
